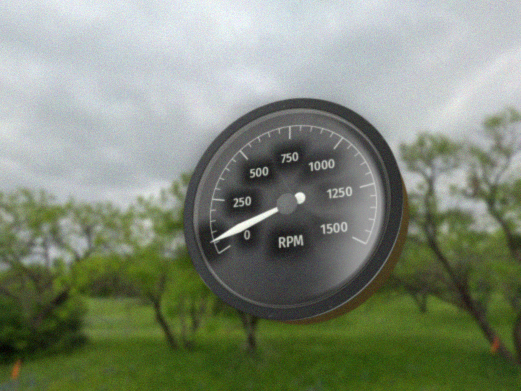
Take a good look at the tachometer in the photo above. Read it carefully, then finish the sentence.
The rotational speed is 50 rpm
